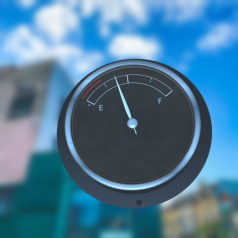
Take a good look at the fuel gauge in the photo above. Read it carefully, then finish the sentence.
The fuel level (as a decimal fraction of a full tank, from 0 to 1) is 0.375
